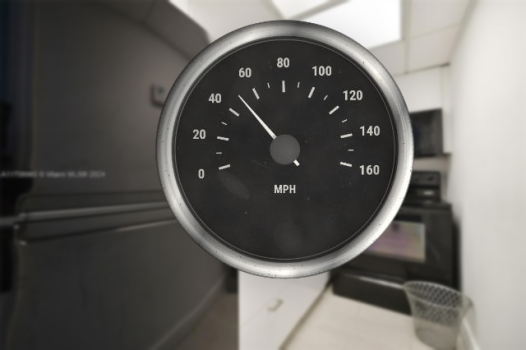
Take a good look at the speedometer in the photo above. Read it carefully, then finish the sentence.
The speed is 50 mph
